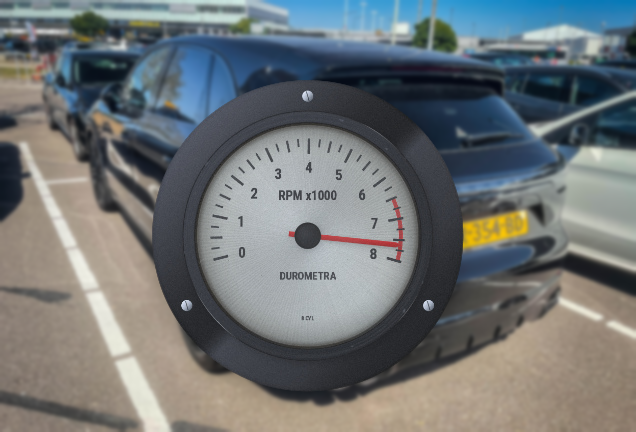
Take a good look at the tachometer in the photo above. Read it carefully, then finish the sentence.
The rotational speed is 7625 rpm
